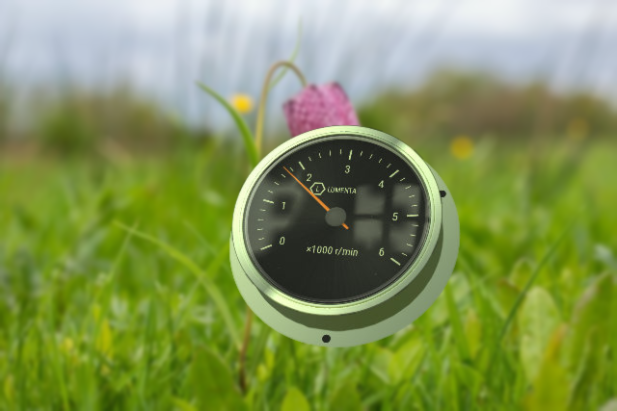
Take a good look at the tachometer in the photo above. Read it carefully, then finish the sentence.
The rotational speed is 1700 rpm
